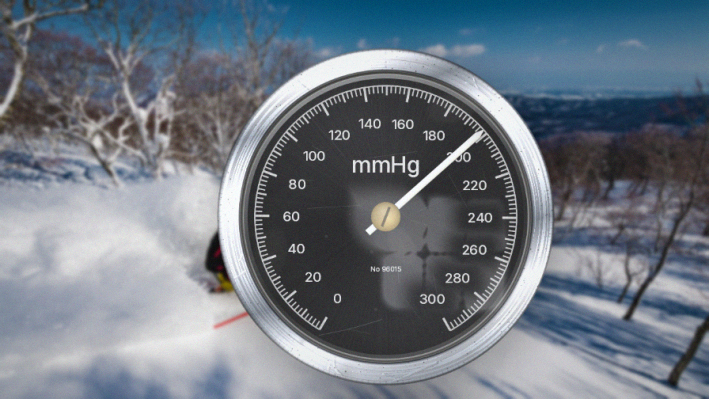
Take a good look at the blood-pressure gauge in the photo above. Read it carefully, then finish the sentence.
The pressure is 198 mmHg
